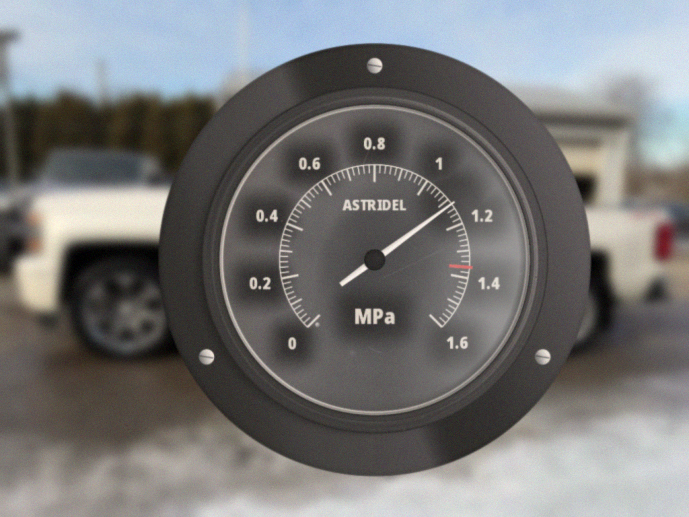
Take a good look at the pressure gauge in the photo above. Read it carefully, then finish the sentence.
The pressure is 1.12 MPa
